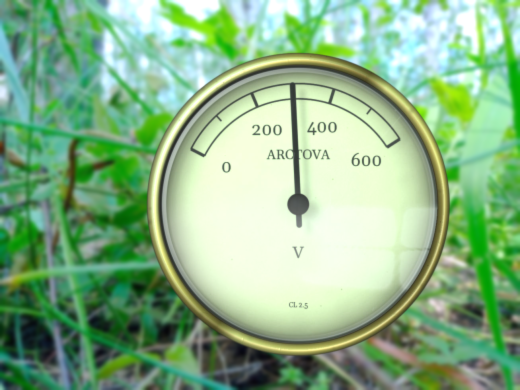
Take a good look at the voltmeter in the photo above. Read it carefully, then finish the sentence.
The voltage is 300 V
